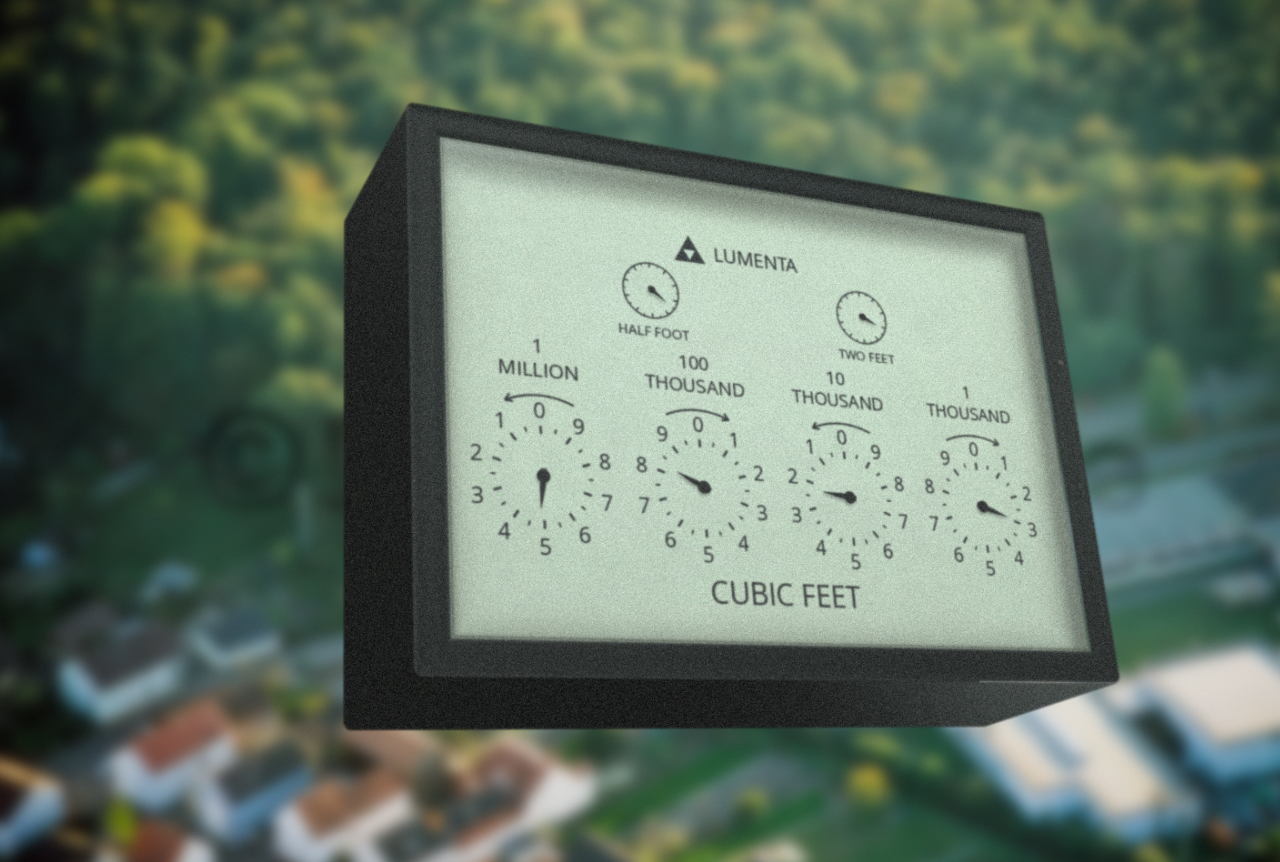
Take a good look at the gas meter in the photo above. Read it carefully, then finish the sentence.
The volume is 482300 ft³
